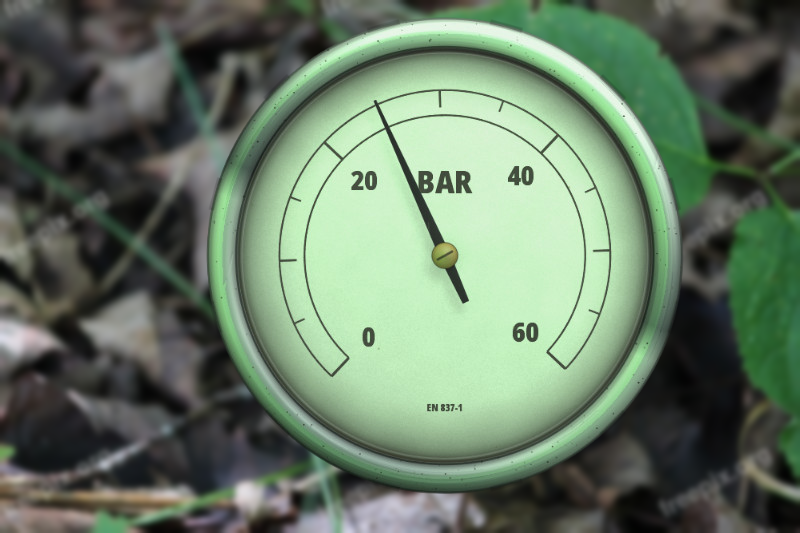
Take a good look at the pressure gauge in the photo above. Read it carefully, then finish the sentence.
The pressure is 25 bar
